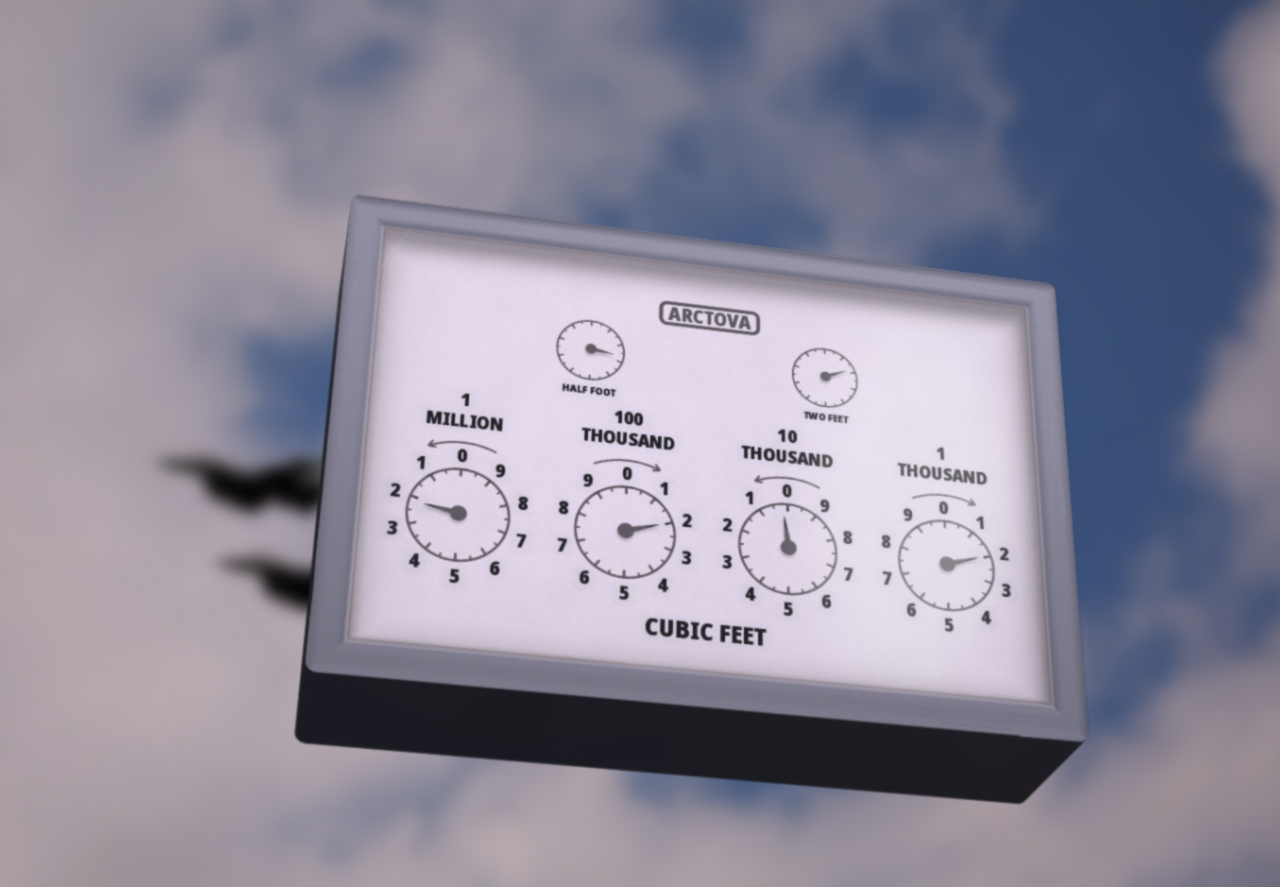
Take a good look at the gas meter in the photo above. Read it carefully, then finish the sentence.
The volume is 220200 ft³
